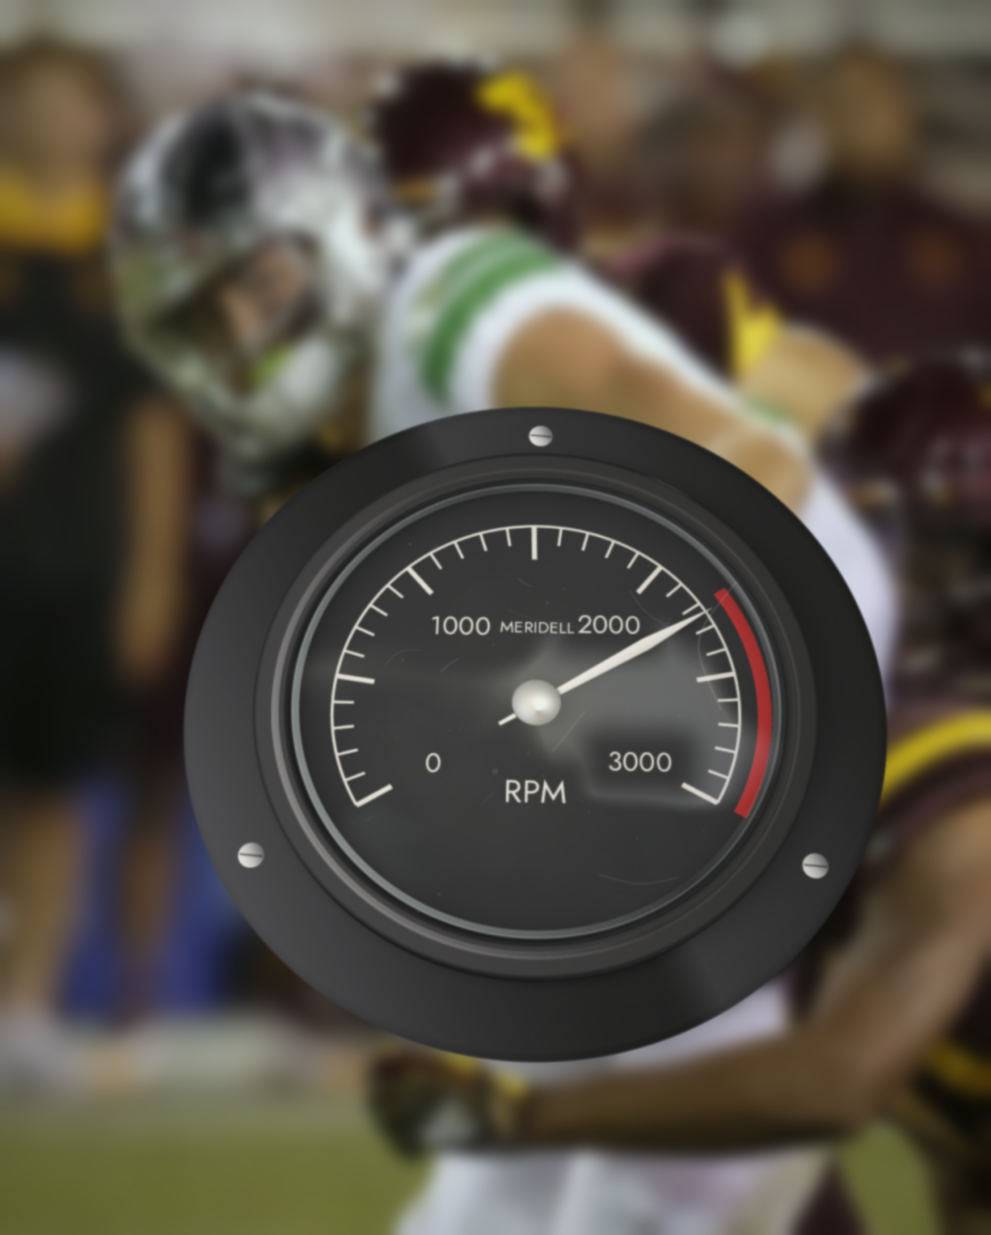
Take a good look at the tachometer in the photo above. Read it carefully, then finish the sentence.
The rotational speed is 2250 rpm
